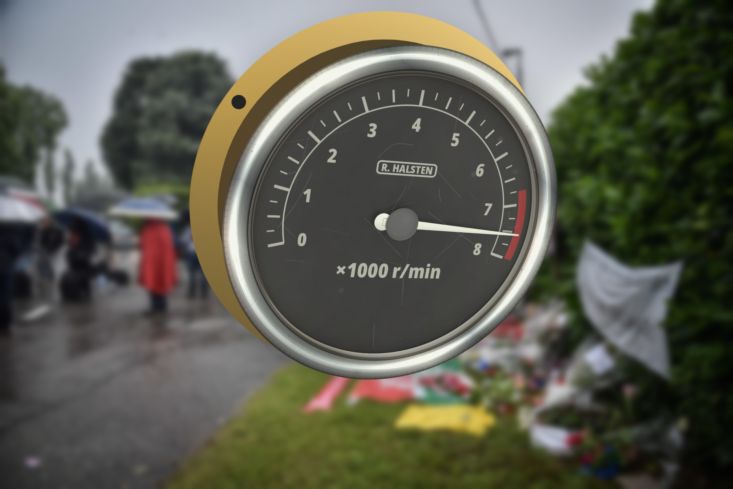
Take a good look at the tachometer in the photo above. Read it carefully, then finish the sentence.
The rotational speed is 7500 rpm
